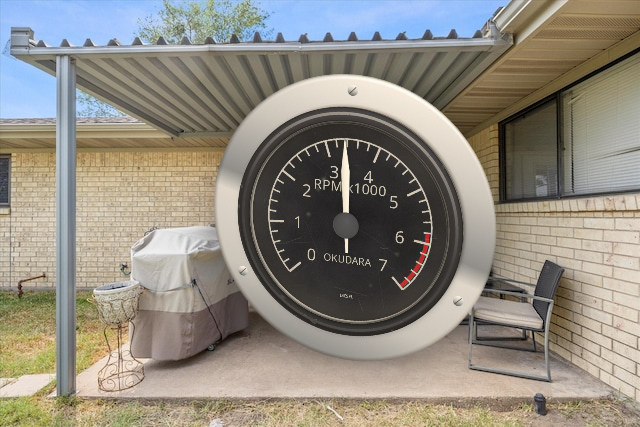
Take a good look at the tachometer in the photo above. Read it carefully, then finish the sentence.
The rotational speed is 3400 rpm
